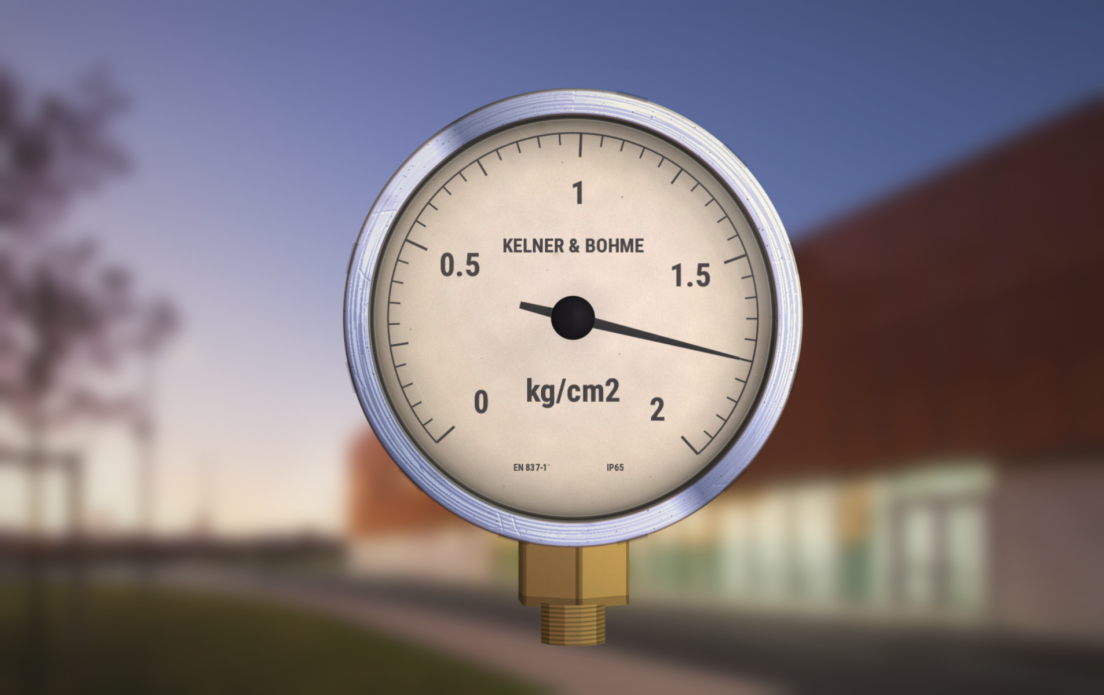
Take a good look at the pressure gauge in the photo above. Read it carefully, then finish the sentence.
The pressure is 1.75 kg/cm²
